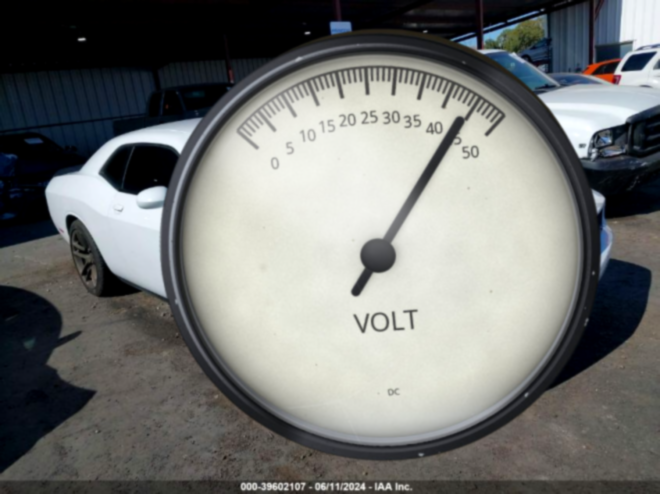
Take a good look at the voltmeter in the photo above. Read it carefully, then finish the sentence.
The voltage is 44 V
